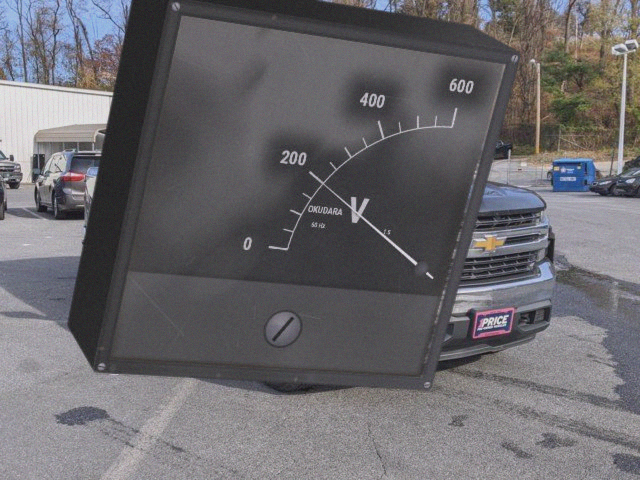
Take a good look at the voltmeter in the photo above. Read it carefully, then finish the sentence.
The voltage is 200 V
